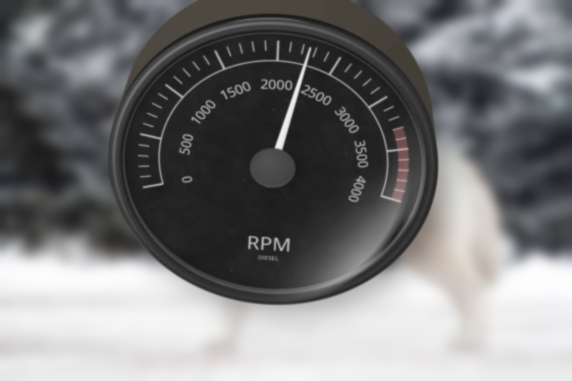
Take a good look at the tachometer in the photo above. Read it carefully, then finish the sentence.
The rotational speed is 2250 rpm
